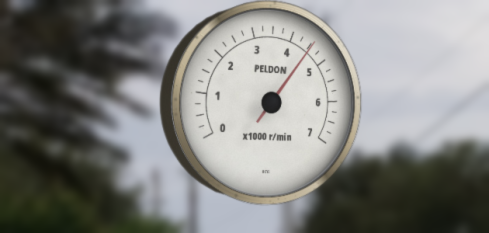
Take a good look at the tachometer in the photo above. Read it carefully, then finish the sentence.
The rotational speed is 4500 rpm
